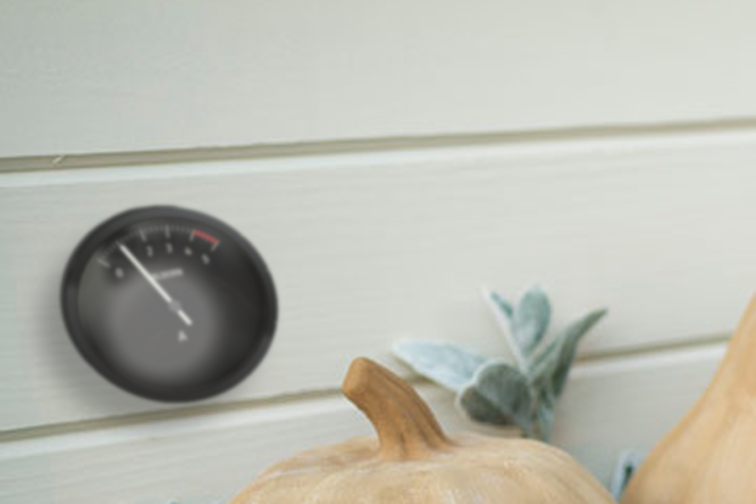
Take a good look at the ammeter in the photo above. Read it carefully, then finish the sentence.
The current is 1 A
